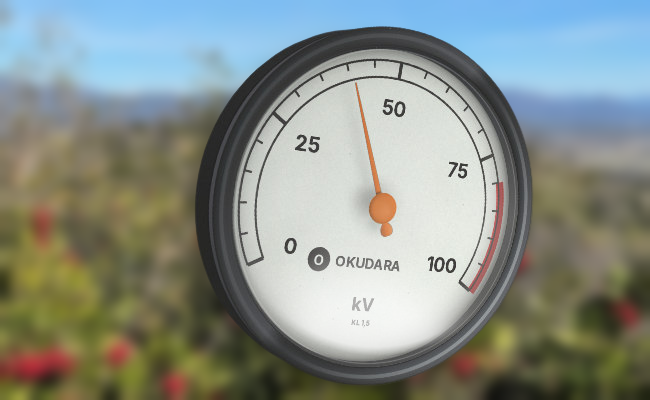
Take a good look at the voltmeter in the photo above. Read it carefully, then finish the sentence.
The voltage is 40 kV
